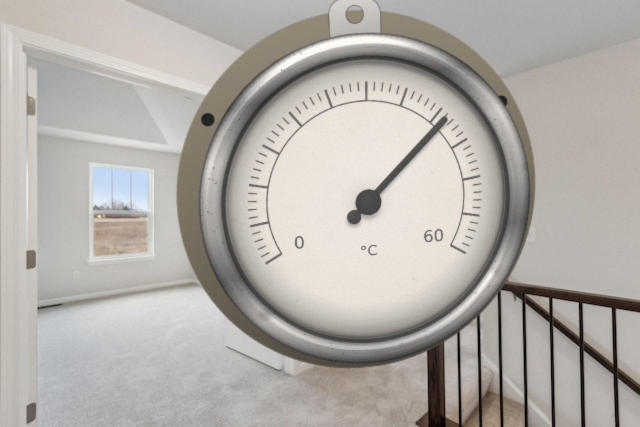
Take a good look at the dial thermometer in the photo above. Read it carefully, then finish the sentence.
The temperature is 41 °C
